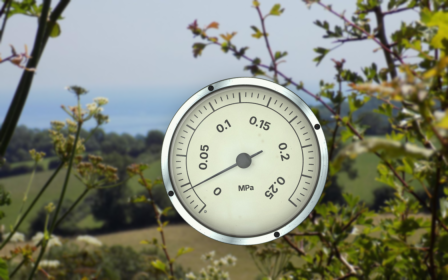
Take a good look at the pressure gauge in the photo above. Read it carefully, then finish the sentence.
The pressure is 0.02 MPa
